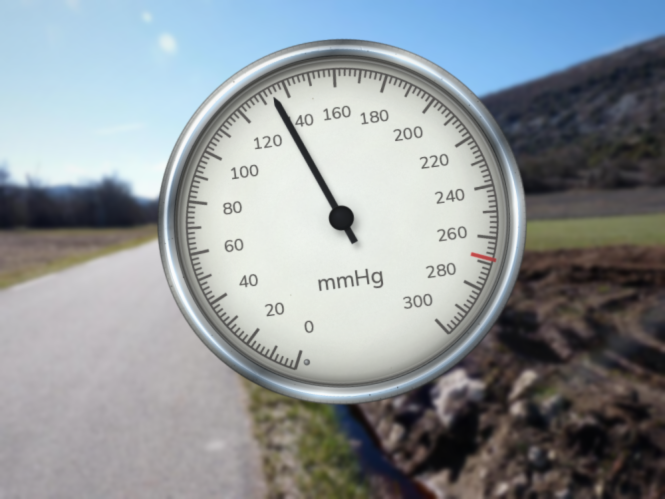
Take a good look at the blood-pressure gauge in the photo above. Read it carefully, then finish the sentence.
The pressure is 134 mmHg
